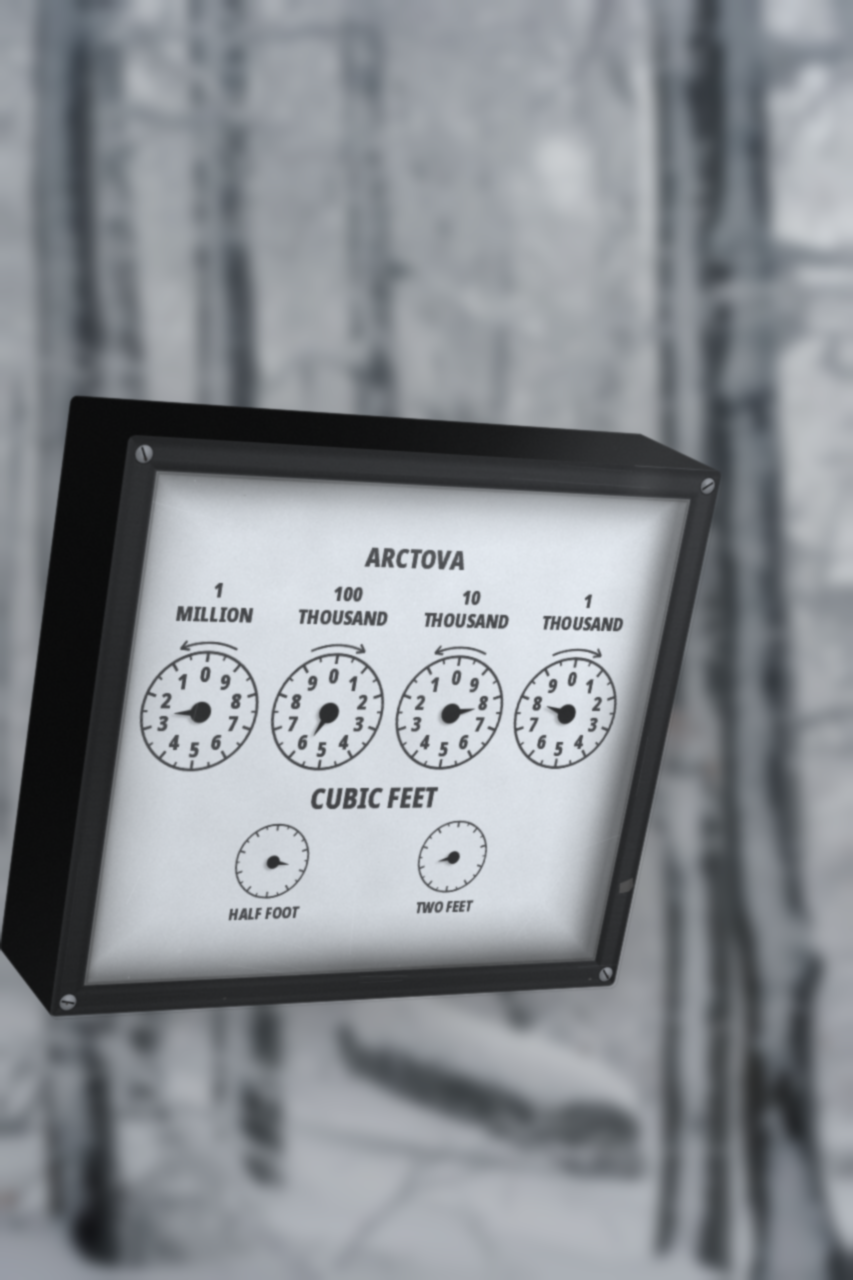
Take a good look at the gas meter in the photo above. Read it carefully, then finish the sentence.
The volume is 257800 ft³
